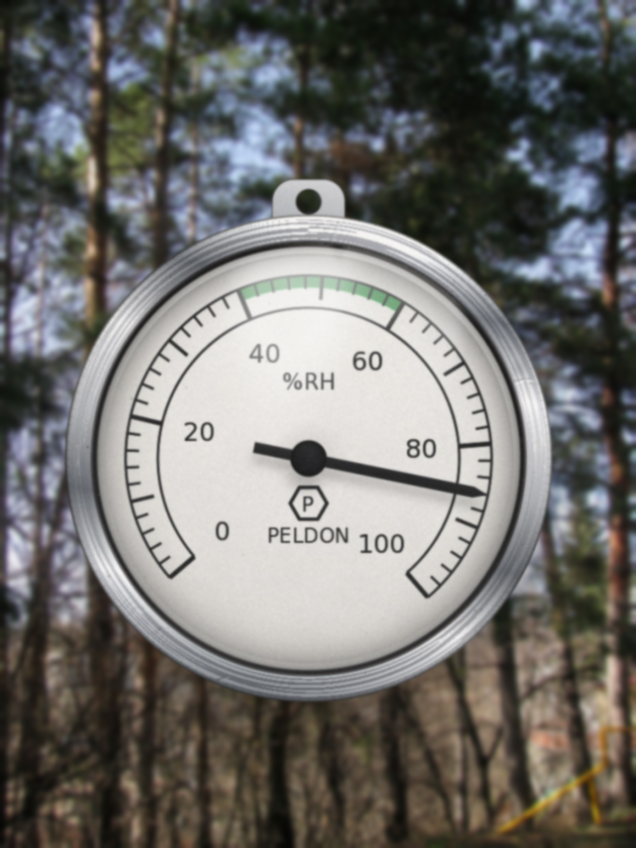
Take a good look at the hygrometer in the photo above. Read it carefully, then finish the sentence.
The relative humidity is 86 %
